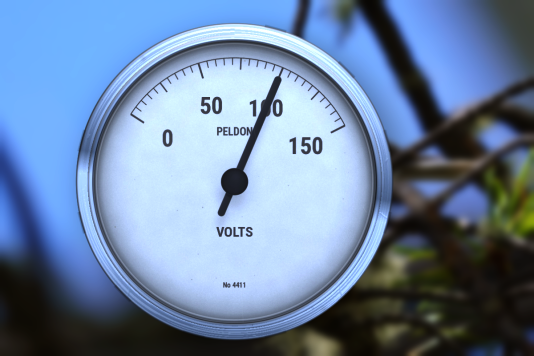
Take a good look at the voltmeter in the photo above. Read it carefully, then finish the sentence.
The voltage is 100 V
